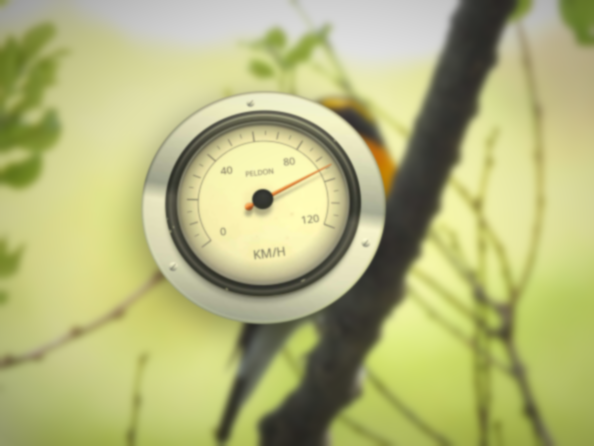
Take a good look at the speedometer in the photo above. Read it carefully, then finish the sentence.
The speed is 95 km/h
